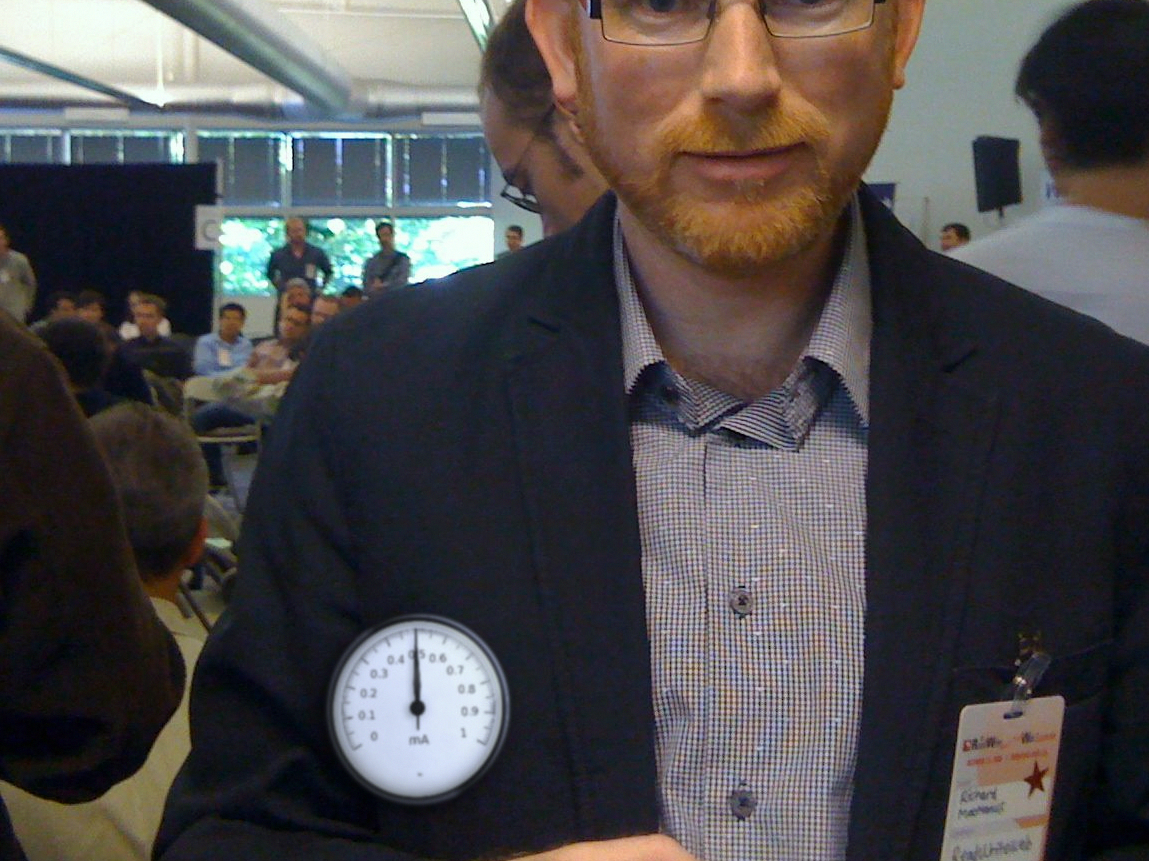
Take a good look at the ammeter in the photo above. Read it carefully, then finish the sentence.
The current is 0.5 mA
